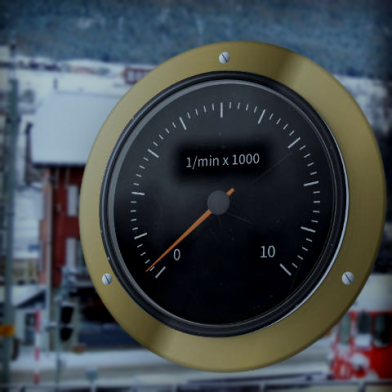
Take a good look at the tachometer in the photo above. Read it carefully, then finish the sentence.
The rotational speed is 200 rpm
